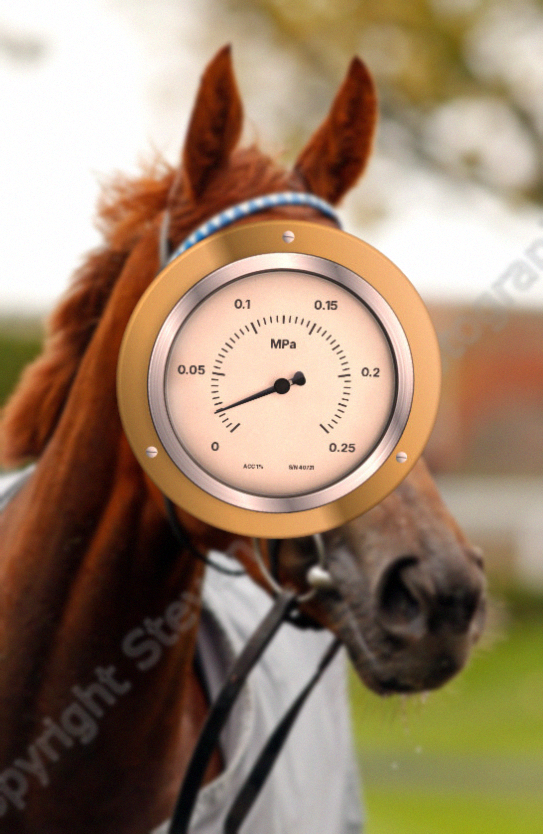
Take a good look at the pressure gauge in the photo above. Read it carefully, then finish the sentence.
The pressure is 0.02 MPa
